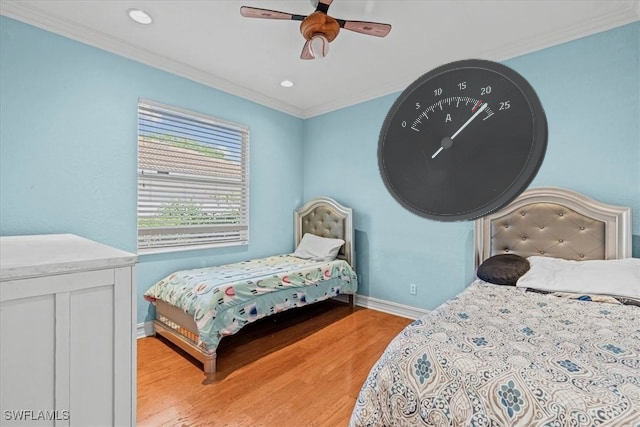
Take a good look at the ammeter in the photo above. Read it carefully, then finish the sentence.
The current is 22.5 A
